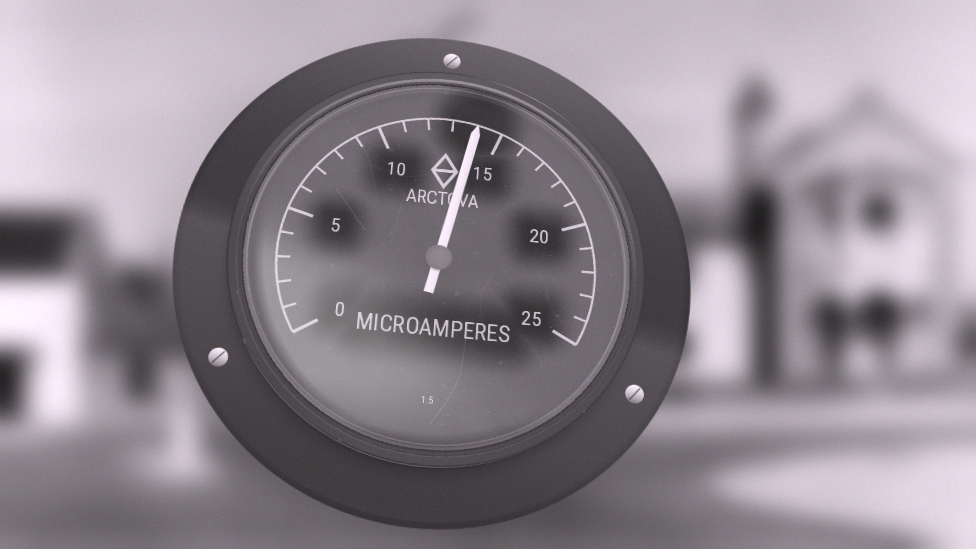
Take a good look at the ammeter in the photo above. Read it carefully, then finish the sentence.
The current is 14 µA
